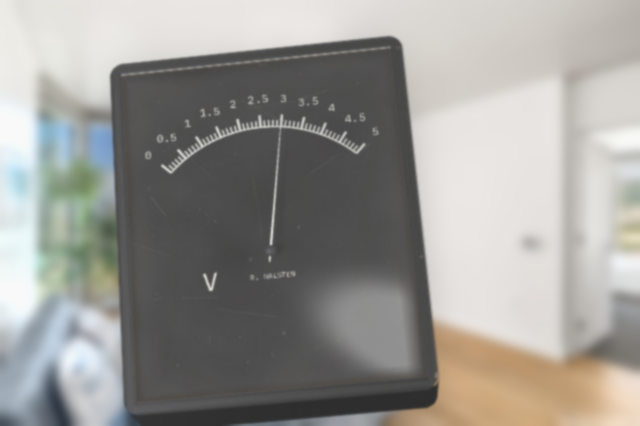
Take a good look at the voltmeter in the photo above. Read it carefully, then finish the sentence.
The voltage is 3 V
